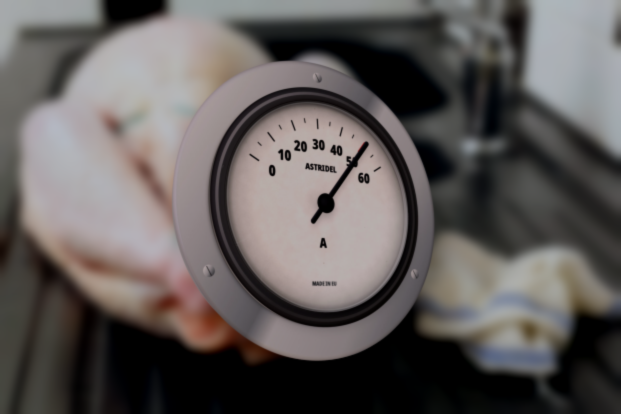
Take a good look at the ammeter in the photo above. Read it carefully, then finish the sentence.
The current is 50 A
